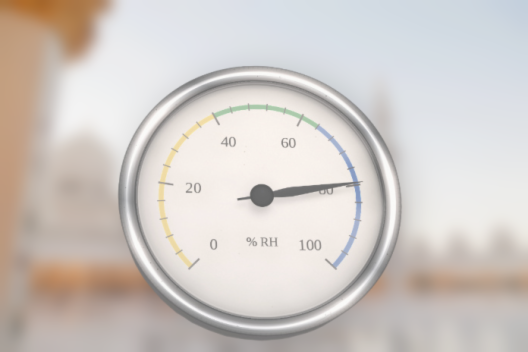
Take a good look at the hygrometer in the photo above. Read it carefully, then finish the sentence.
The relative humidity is 80 %
